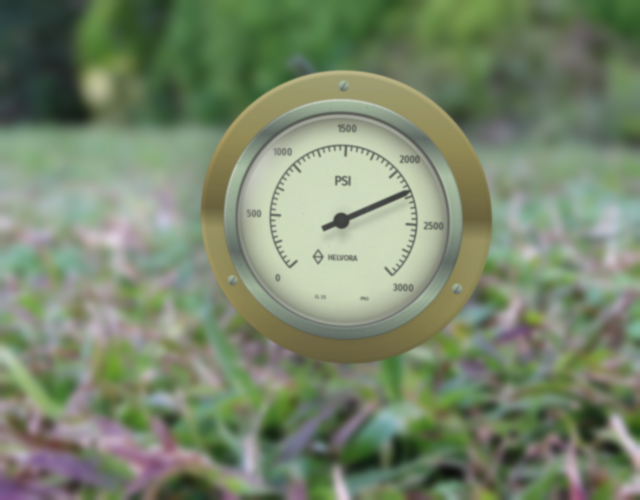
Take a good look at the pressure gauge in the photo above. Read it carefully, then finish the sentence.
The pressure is 2200 psi
